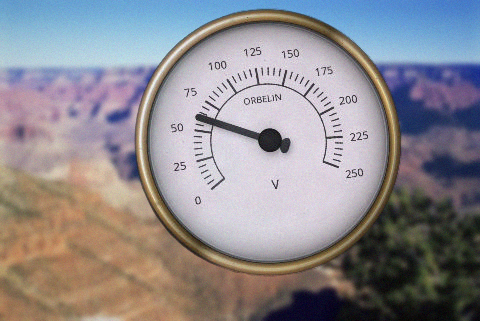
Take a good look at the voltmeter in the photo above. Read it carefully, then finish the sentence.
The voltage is 60 V
